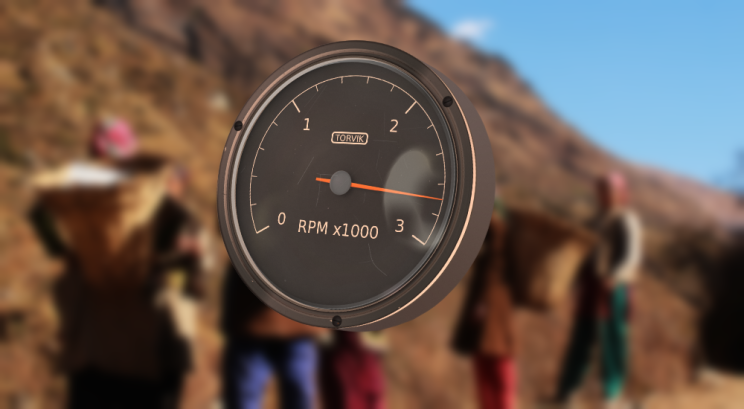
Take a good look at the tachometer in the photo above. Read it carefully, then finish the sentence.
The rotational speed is 2700 rpm
